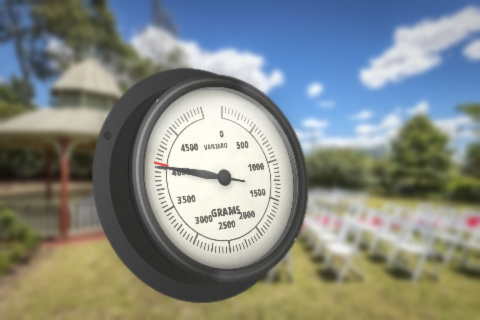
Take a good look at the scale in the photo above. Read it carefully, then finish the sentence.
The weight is 4000 g
